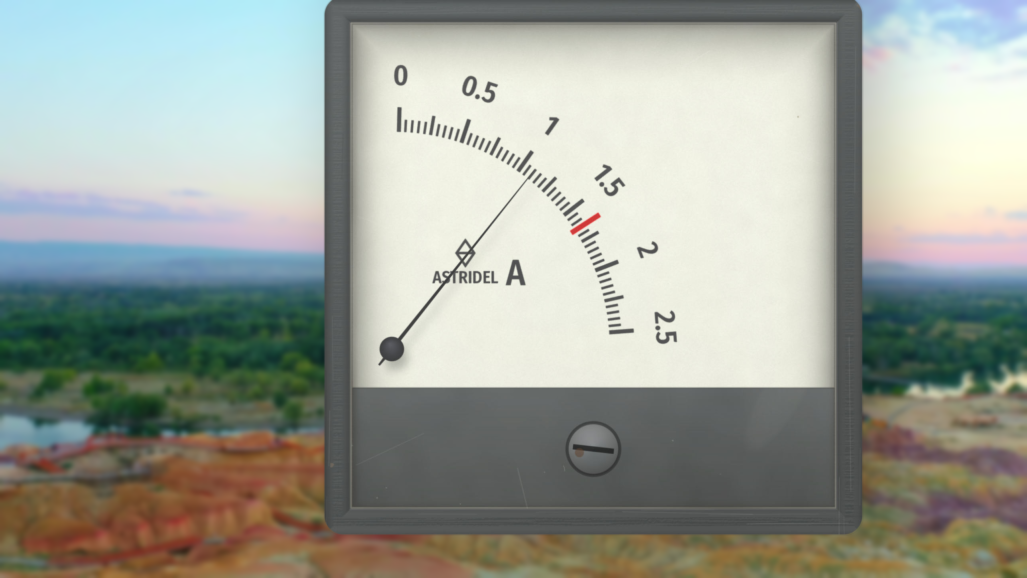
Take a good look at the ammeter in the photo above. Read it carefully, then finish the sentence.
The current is 1.1 A
